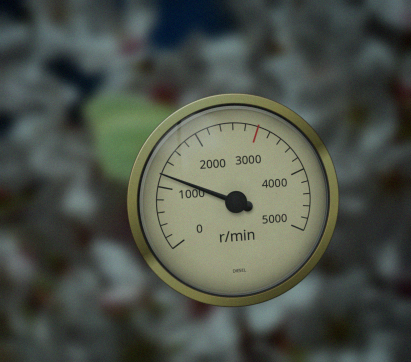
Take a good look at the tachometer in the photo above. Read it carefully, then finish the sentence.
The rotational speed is 1200 rpm
